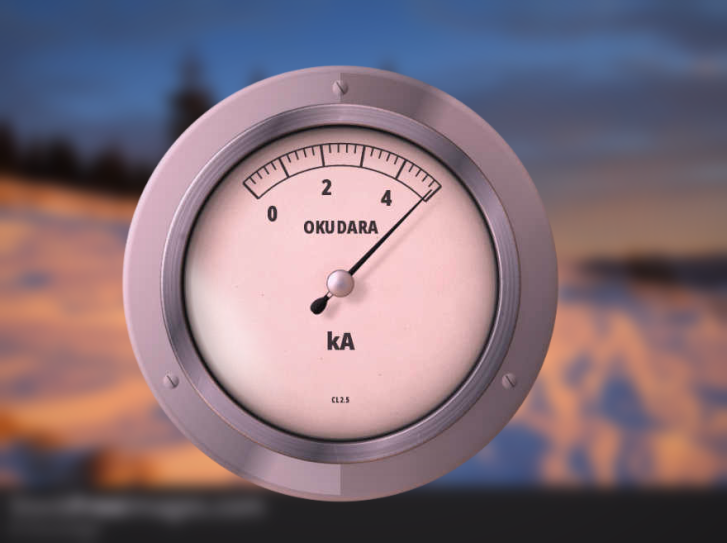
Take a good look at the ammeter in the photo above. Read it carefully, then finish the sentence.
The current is 4.9 kA
